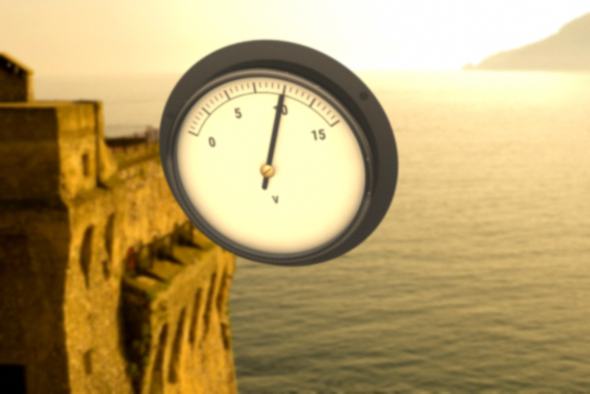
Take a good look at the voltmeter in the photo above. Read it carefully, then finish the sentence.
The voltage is 10 V
